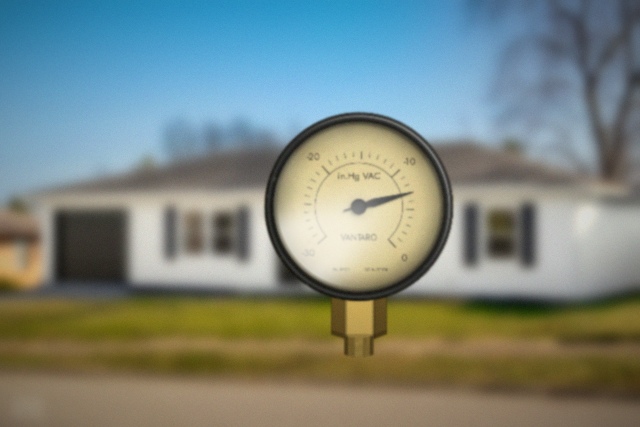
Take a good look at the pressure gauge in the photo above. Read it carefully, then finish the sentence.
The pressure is -7 inHg
